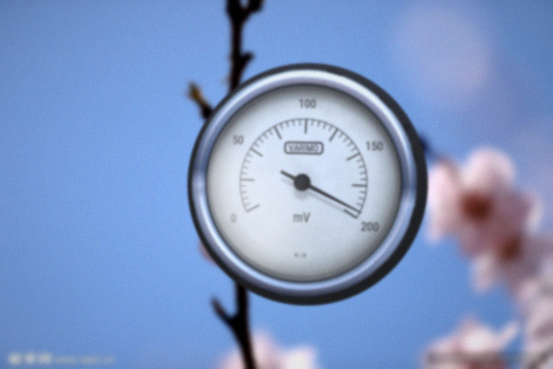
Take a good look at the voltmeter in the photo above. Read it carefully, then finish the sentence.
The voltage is 195 mV
